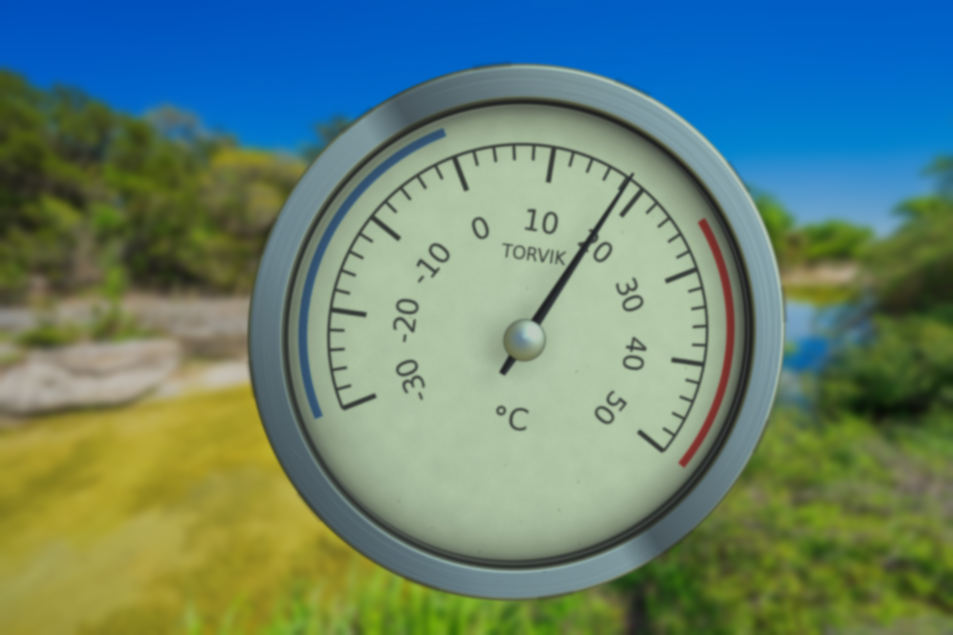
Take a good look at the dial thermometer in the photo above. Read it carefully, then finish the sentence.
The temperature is 18 °C
